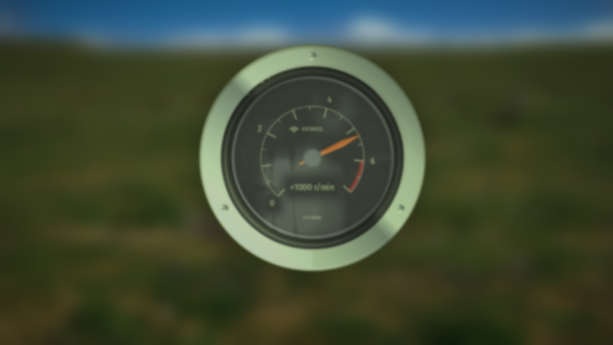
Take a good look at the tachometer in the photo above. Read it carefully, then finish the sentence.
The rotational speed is 5250 rpm
